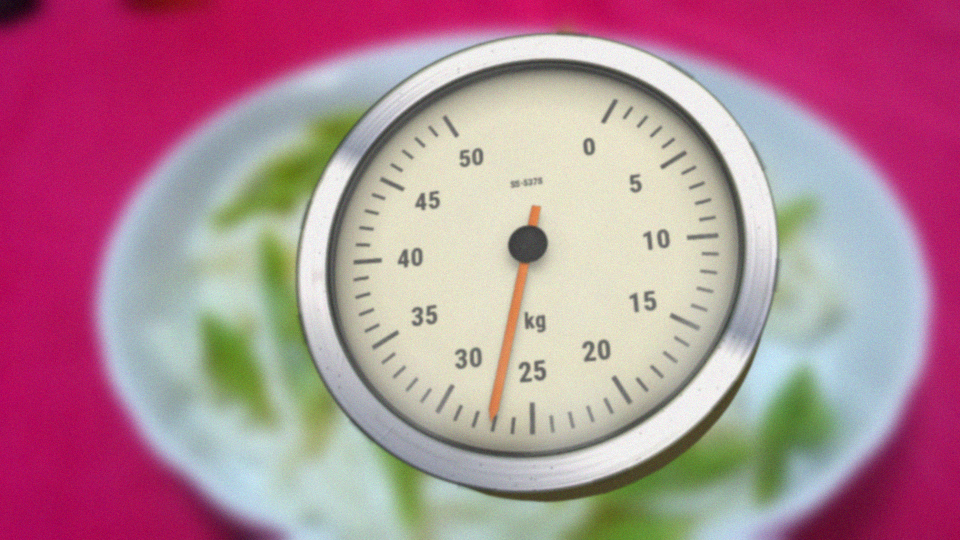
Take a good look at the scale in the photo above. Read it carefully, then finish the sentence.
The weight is 27 kg
